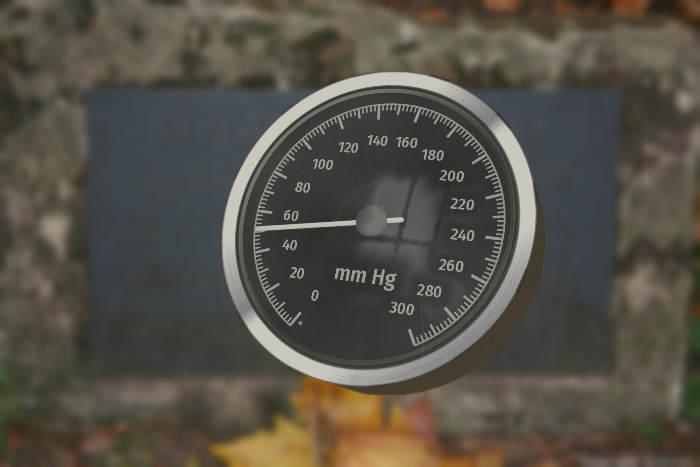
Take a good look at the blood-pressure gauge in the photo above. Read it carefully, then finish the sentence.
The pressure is 50 mmHg
